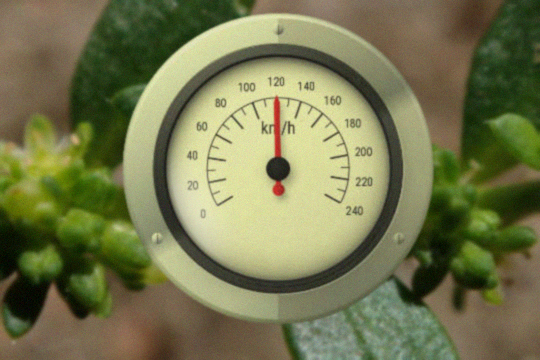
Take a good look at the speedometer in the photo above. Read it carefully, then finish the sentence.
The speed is 120 km/h
